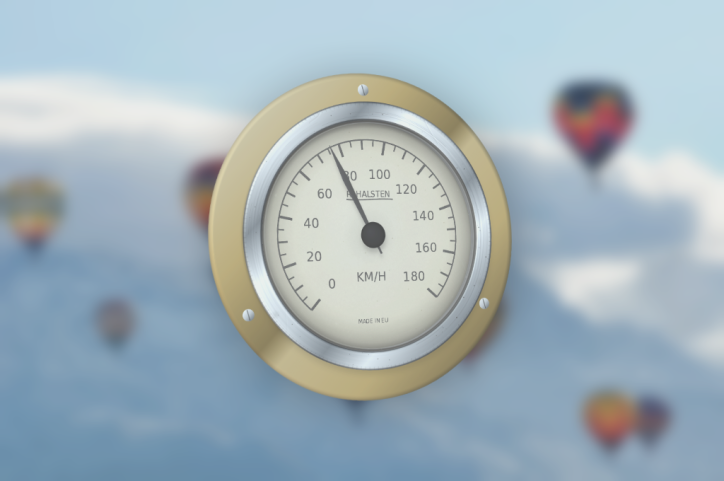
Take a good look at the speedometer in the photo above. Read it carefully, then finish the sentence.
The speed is 75 km/h
